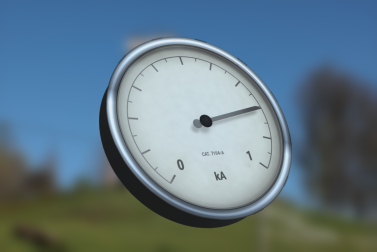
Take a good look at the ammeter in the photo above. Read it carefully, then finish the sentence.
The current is 0.8 kA
